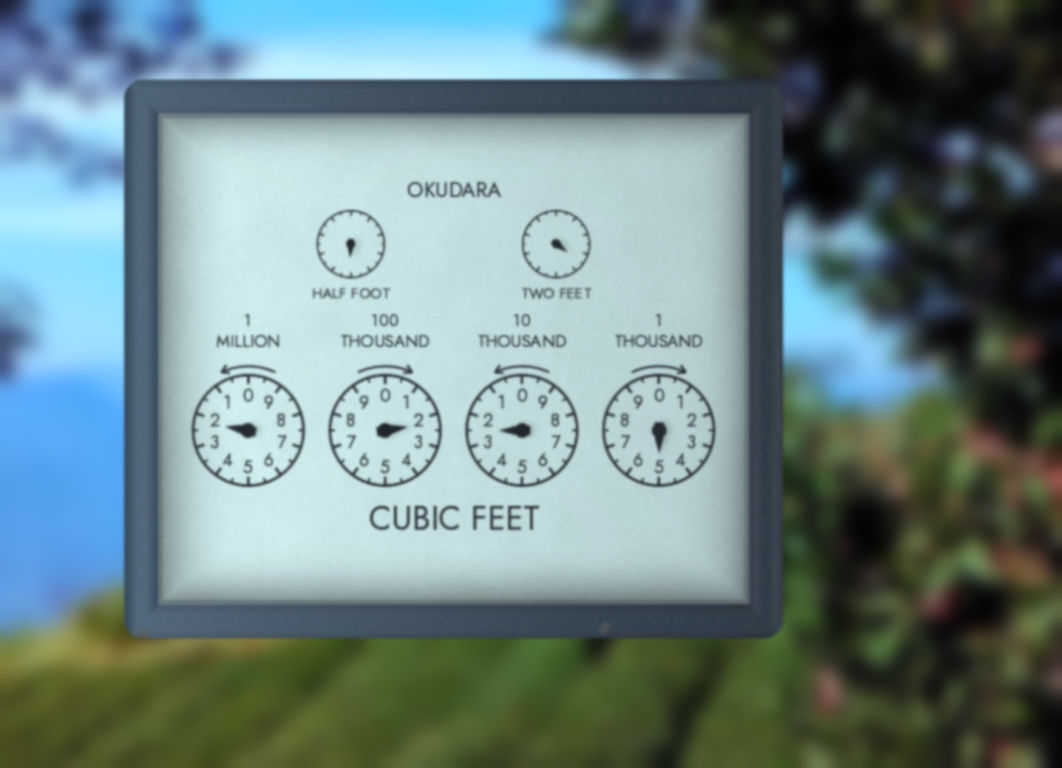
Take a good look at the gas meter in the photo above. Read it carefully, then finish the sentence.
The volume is 222500 ft³
